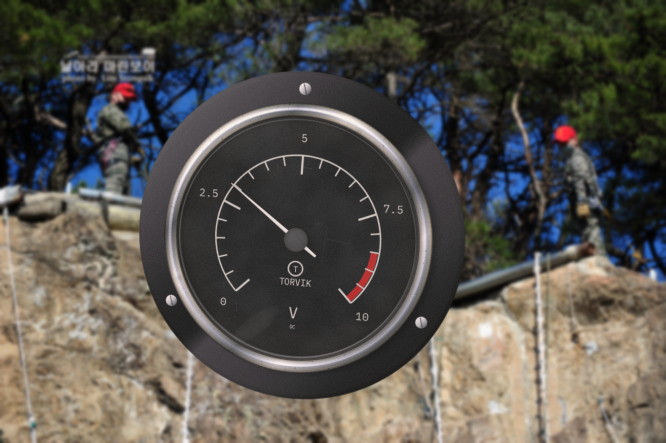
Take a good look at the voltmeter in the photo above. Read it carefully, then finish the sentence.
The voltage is 3 V
